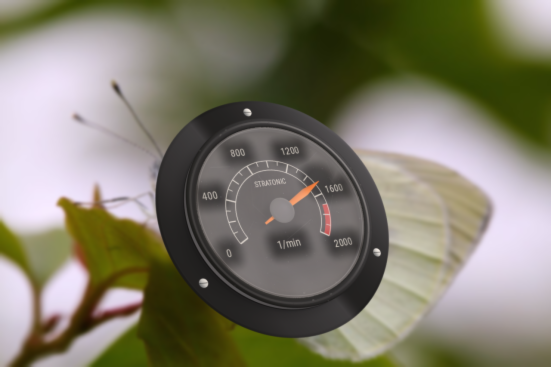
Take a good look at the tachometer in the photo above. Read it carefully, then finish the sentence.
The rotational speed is 1500 rpm
